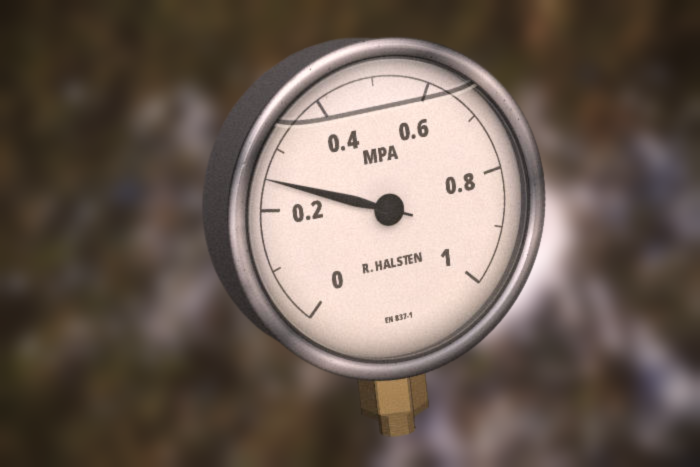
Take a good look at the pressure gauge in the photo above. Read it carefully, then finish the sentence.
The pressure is 0.25 MPa
